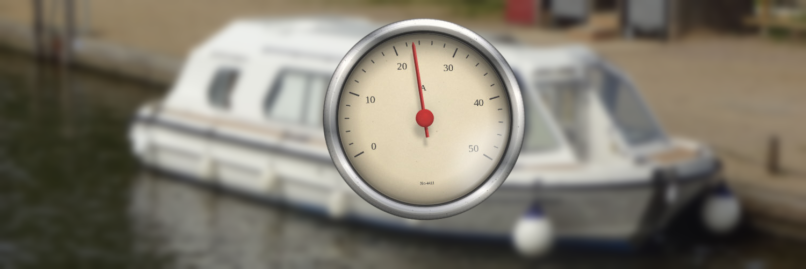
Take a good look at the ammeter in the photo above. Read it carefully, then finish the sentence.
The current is 23 A
